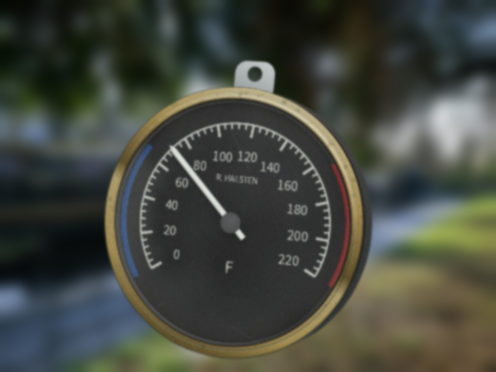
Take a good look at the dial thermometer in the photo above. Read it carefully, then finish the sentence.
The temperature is 72 °F
